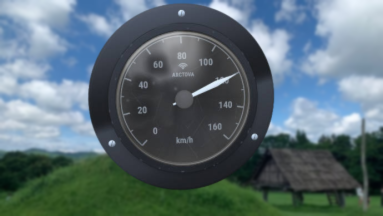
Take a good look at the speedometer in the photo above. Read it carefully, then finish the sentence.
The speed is 120 km/h
